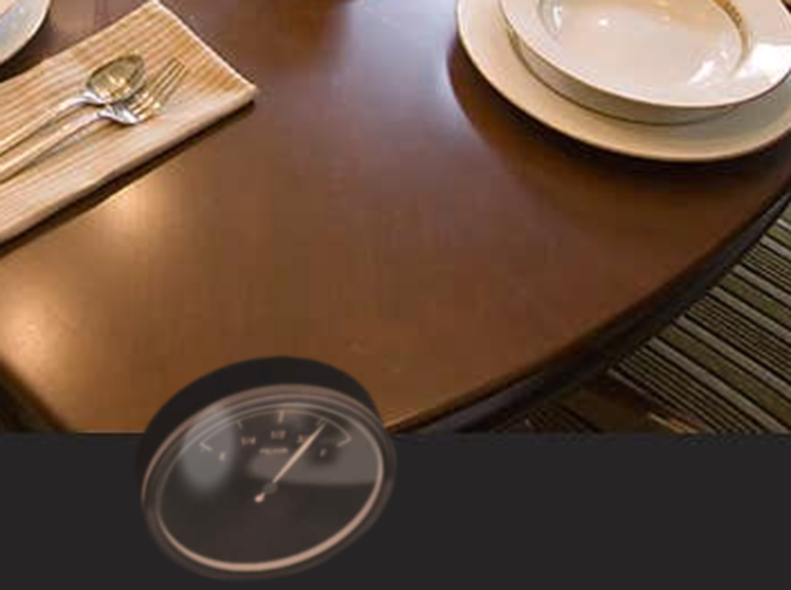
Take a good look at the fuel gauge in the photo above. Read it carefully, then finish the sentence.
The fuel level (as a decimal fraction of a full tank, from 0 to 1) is 0.75
